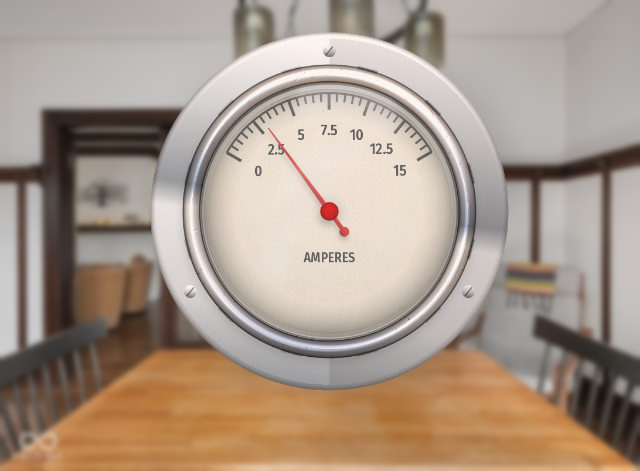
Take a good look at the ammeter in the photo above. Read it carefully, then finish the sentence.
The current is 3 A
